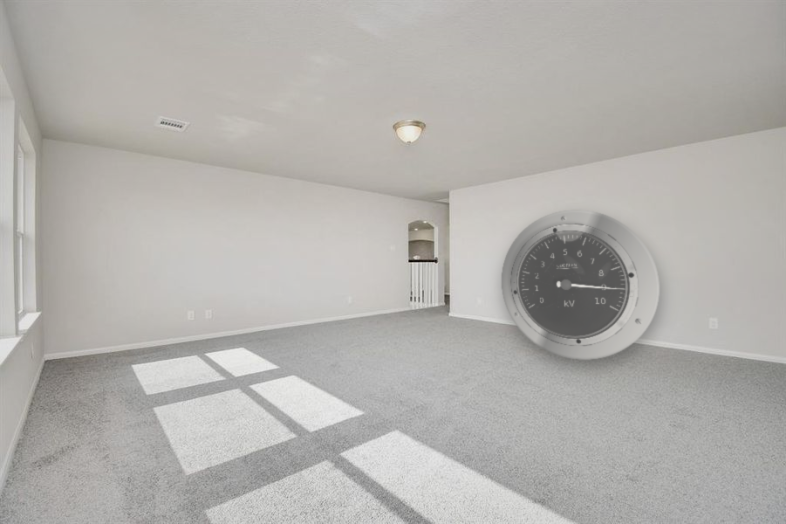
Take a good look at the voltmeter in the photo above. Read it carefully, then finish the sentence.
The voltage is 9 kV
